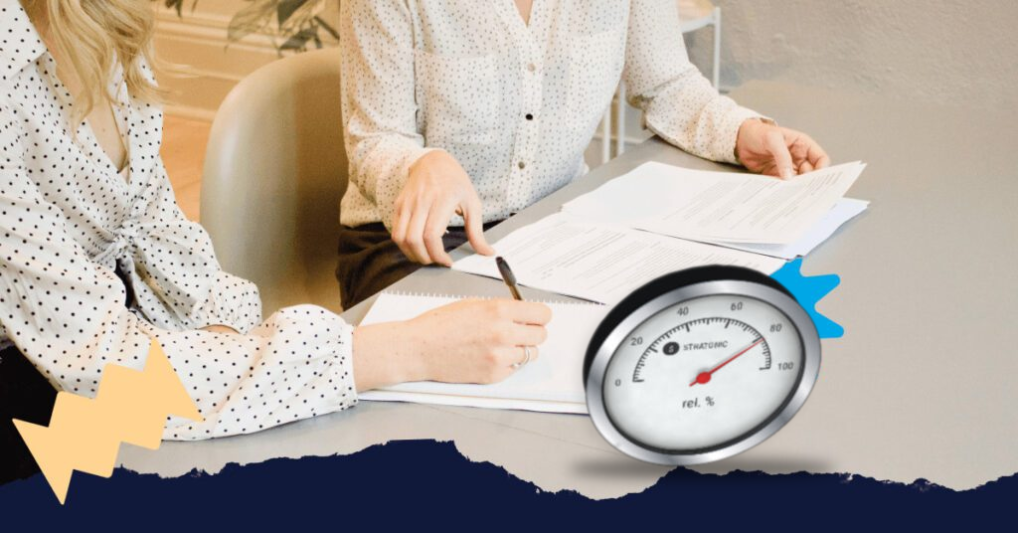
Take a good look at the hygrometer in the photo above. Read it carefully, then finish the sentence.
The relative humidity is 80 %
